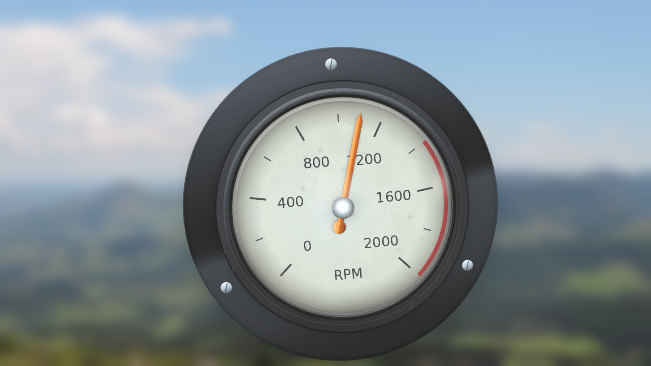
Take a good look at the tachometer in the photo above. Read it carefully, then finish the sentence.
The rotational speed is 1100 rpm
